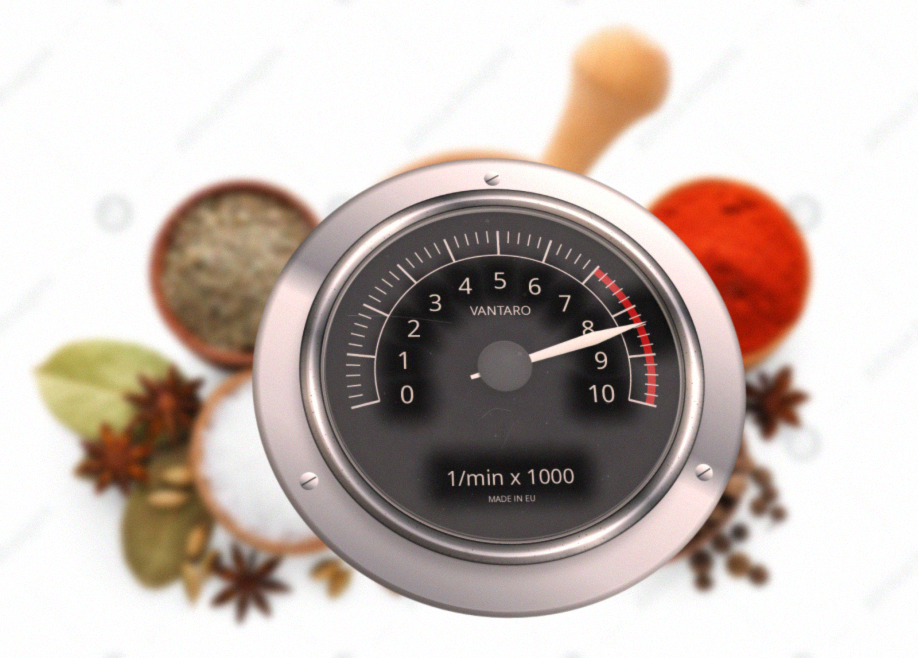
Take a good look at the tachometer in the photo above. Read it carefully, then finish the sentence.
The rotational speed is 8400 rpm
